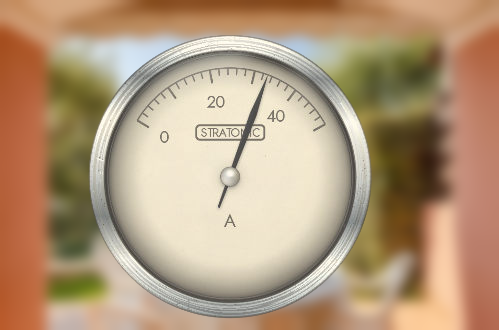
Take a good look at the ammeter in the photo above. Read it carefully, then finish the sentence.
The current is 33 A
